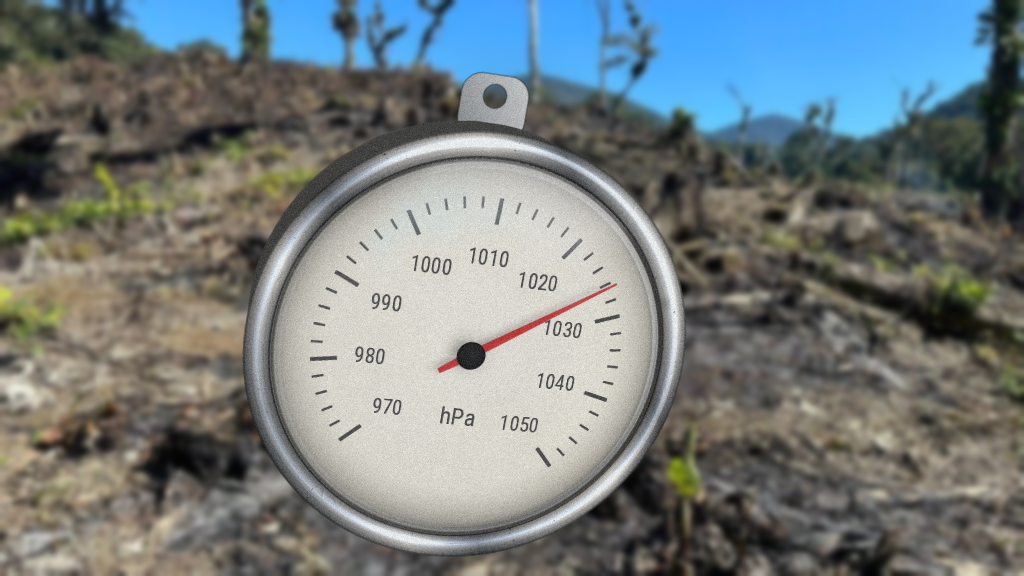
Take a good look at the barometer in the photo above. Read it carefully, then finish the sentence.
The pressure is 1026 hPa
